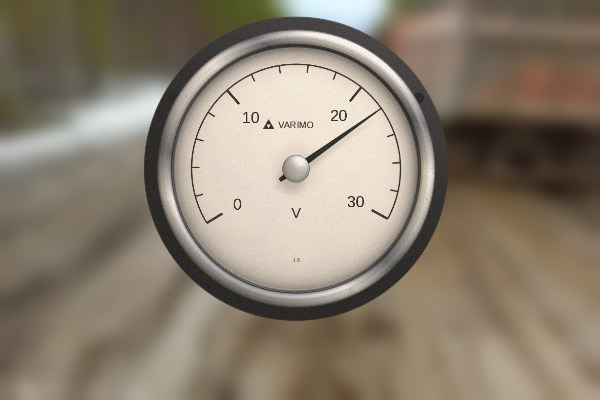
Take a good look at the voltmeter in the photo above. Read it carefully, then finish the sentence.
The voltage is 22 V
